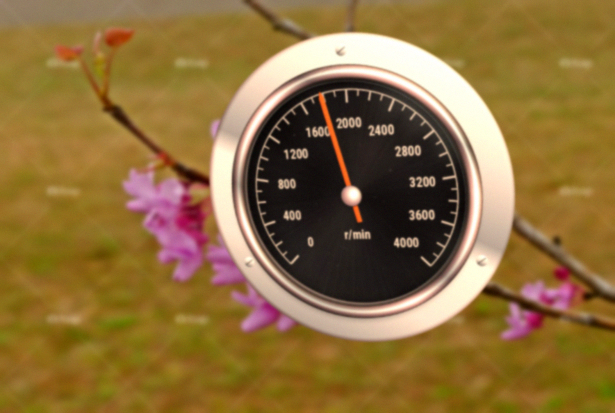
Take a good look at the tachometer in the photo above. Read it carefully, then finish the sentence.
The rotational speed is 1800 rpm
